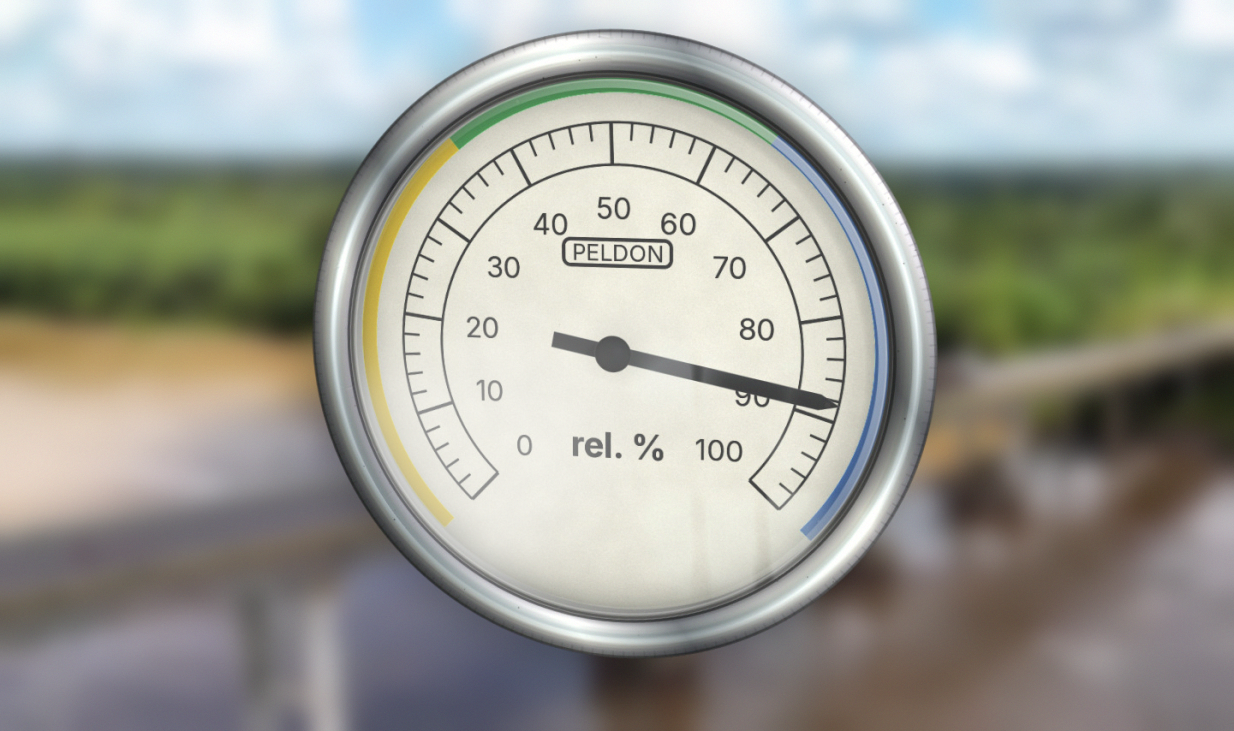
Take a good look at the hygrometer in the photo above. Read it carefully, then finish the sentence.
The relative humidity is 88 %
